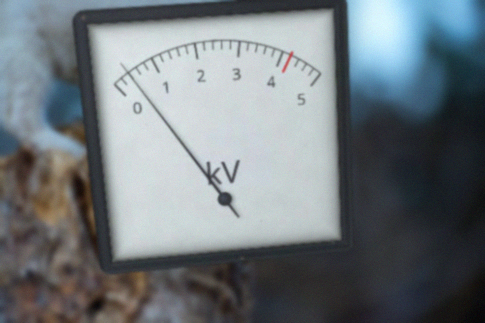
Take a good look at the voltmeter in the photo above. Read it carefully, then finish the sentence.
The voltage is 0.4 kV
